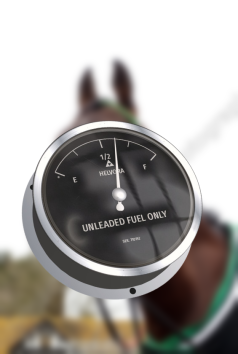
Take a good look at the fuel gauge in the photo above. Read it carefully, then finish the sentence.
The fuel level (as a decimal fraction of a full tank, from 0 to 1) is 0.625
